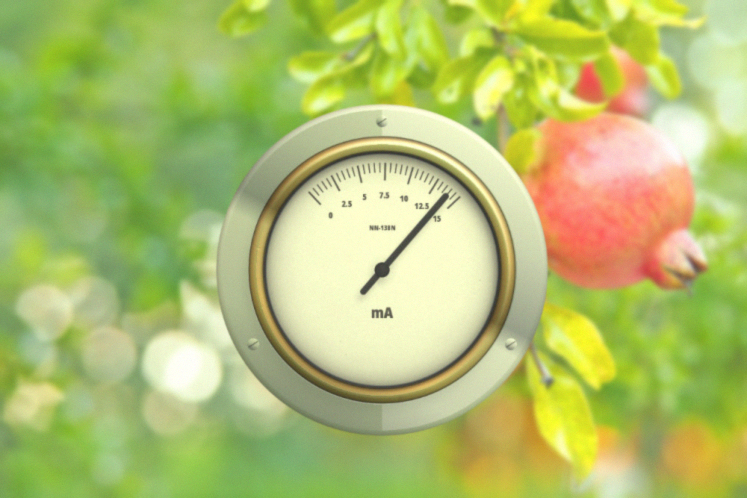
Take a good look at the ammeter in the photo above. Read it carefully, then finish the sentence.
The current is 14 mA
